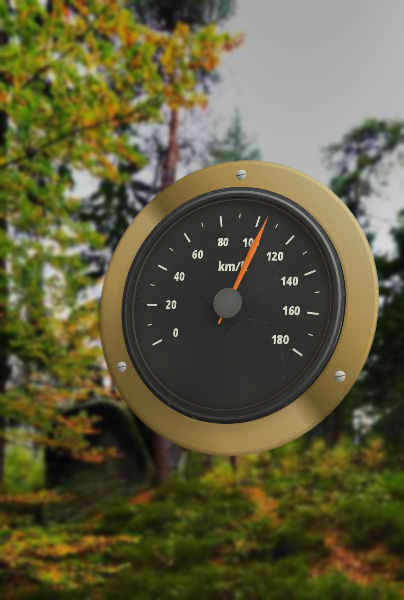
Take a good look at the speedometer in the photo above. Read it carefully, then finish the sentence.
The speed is 105 km/h
